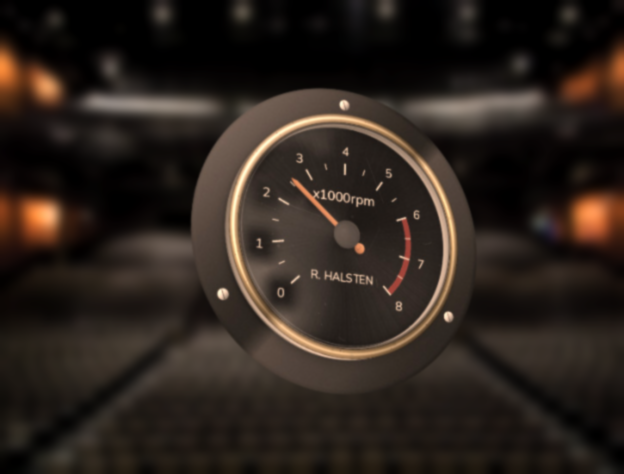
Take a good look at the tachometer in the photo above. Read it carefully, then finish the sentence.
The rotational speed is 2500 rpm
